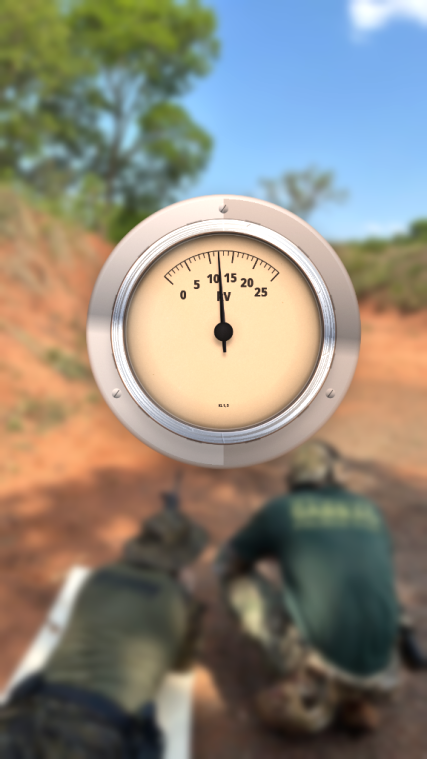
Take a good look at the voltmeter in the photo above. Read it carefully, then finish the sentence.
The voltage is 12 kV
